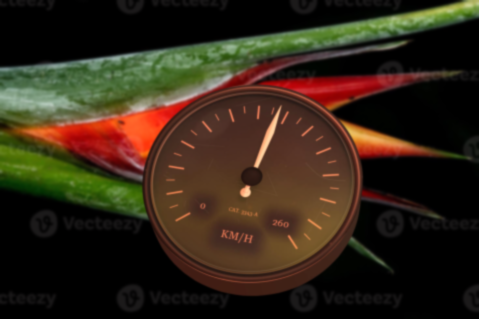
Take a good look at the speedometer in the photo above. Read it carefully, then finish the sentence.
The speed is 135 km/h
